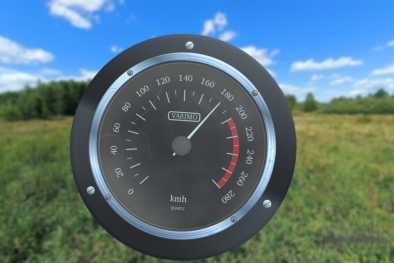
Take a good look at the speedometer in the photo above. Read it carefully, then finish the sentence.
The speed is 180 km/h
